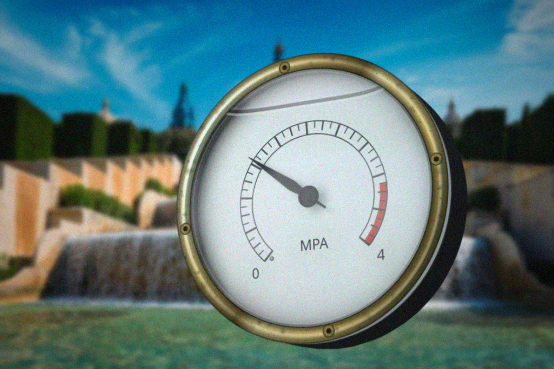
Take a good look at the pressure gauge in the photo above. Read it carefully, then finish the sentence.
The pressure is 1.25 MPa
